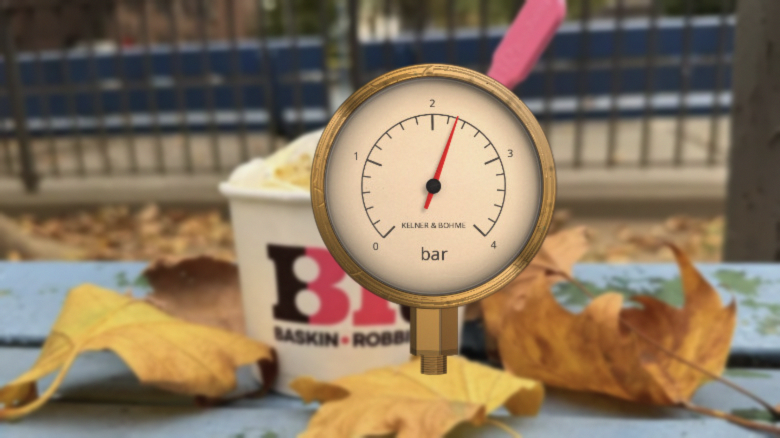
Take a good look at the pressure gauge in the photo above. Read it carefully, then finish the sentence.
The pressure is 2.3 bar
